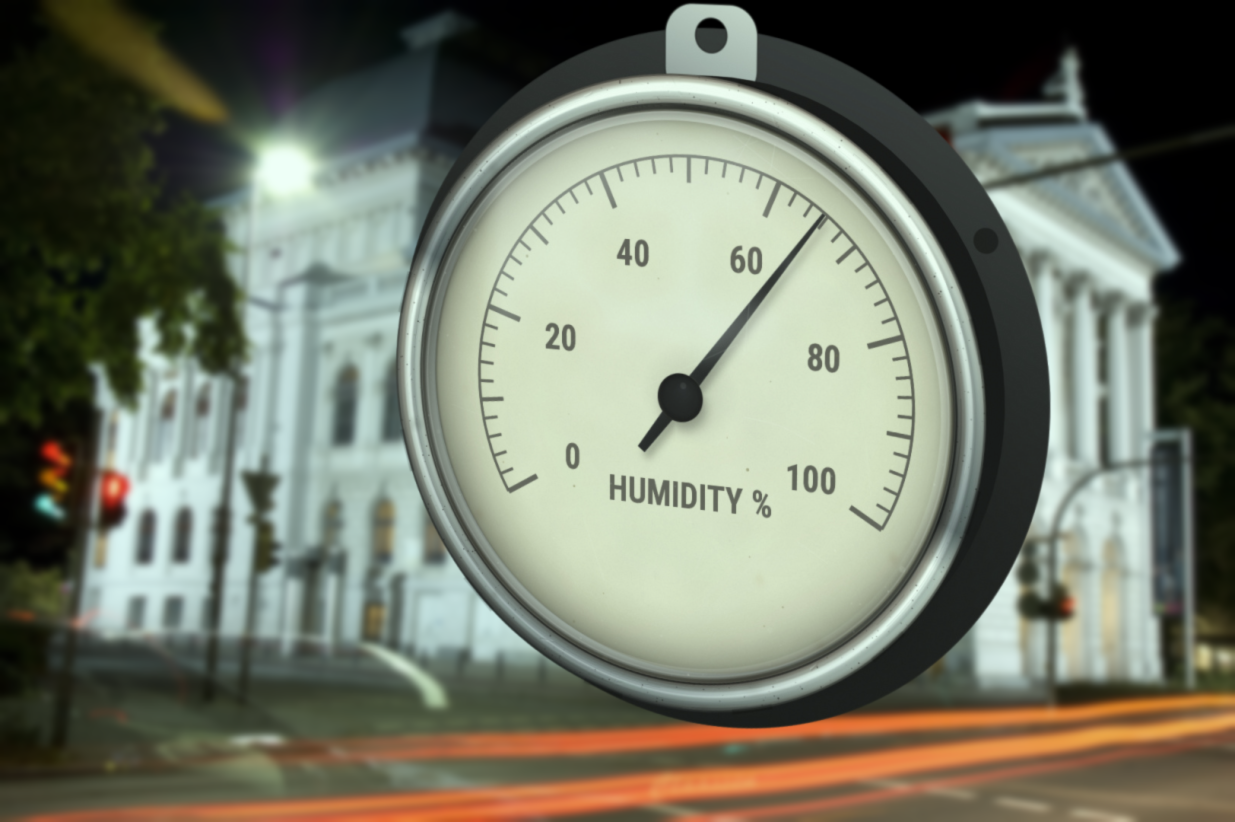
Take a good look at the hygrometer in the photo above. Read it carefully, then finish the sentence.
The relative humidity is 66 %
